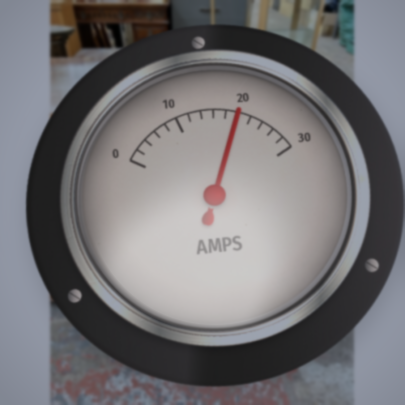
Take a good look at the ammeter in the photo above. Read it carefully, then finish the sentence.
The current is 20 A
